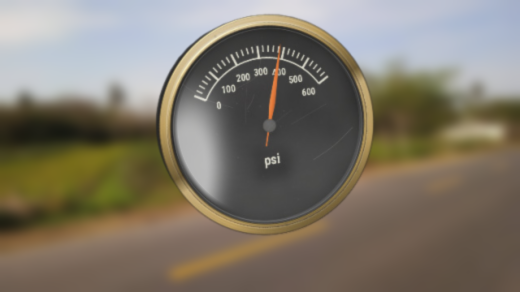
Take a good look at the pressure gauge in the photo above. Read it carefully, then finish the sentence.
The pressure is 380 psi
